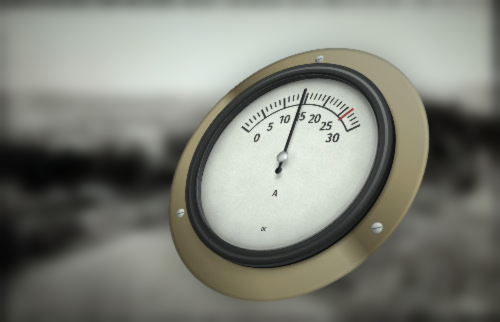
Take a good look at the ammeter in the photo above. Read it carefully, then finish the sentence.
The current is 15 A
